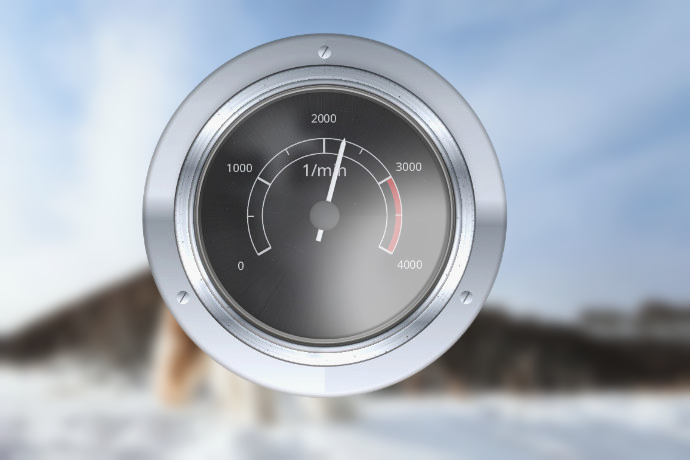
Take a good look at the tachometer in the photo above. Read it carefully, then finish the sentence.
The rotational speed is 2250 rpm
